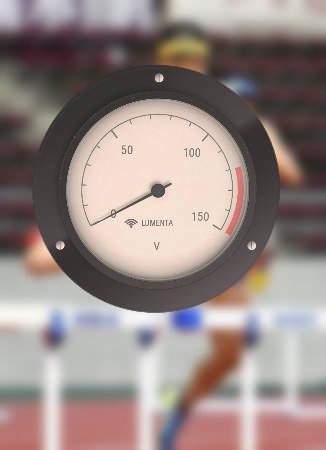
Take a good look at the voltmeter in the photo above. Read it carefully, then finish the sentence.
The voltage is 0 V
